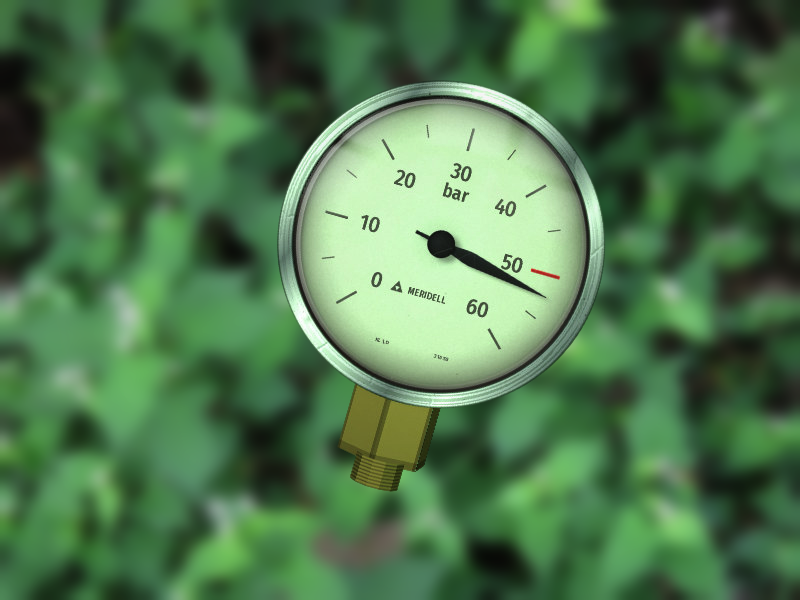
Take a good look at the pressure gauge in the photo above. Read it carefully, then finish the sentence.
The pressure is 52.5 bar
